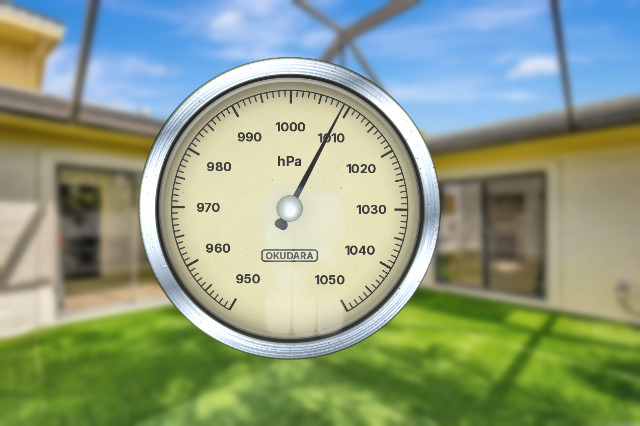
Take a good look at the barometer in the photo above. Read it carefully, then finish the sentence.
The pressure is 1009 hPa
